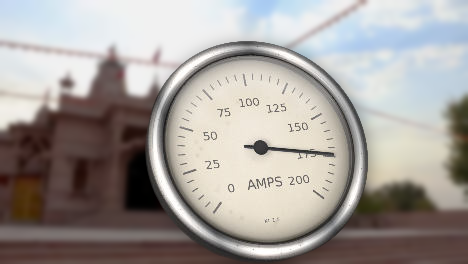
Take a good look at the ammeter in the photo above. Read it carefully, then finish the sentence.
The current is 175 A
